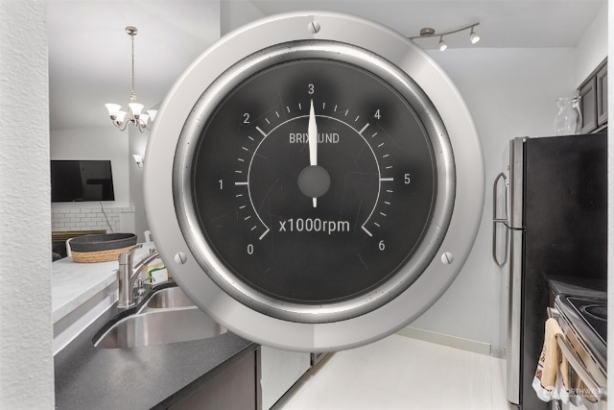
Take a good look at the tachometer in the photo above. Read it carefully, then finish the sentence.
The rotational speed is 3000 rpm
